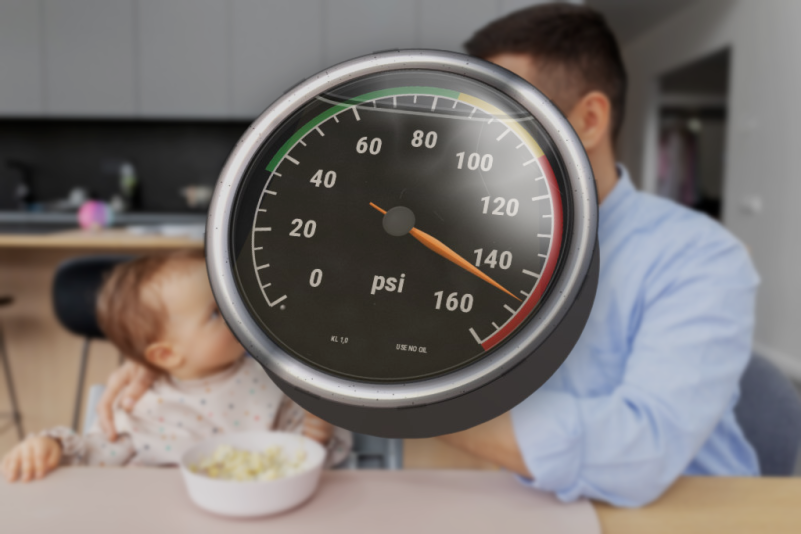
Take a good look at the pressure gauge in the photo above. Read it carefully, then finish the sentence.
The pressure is 147.5 psi
